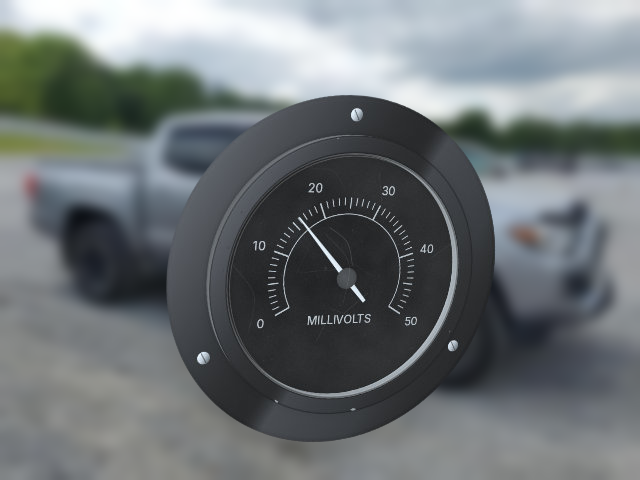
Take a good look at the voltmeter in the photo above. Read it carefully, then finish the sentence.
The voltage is 16 mV
